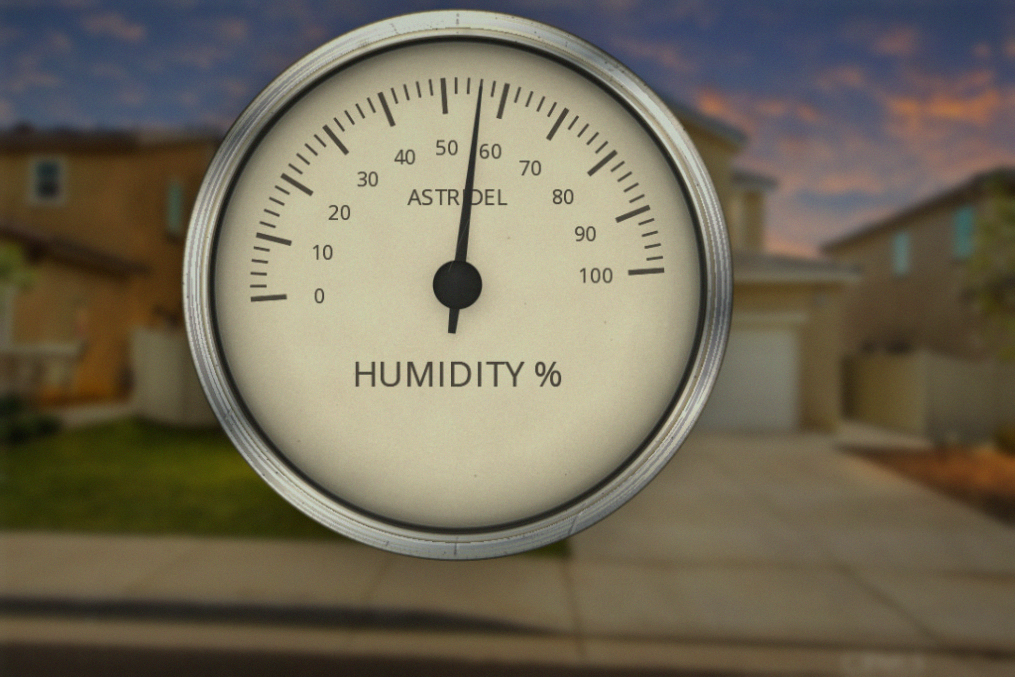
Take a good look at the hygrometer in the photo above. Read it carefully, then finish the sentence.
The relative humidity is 56 %
